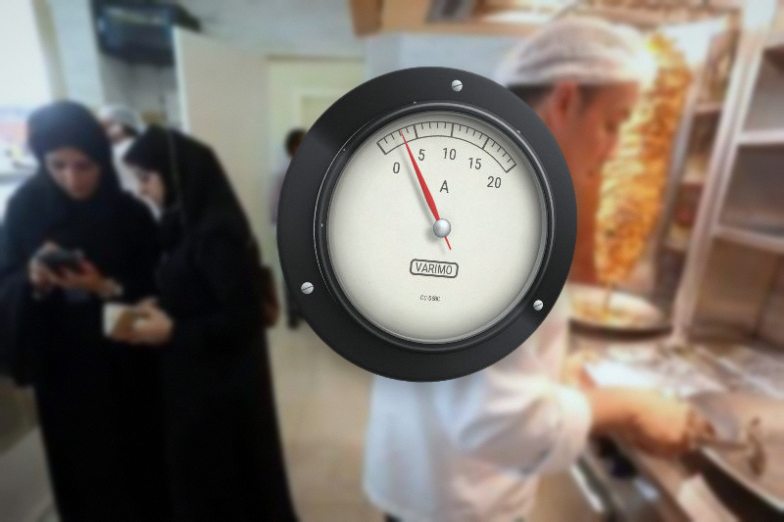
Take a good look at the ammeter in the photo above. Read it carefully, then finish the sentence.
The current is 3 A
